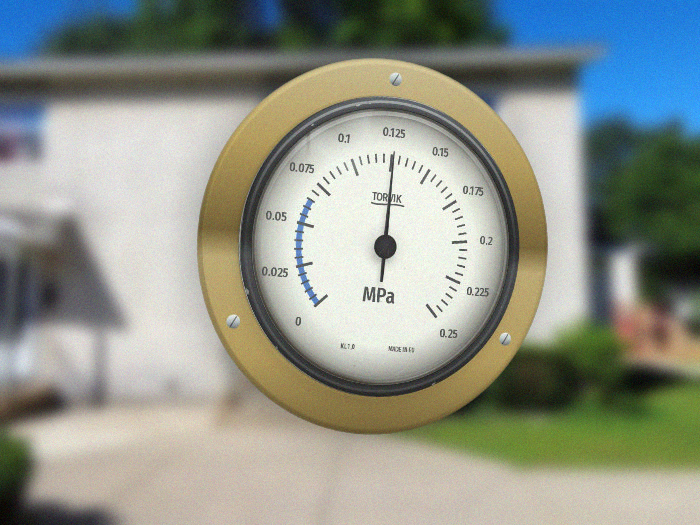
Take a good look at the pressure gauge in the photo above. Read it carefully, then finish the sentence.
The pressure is 0.125 MPa
